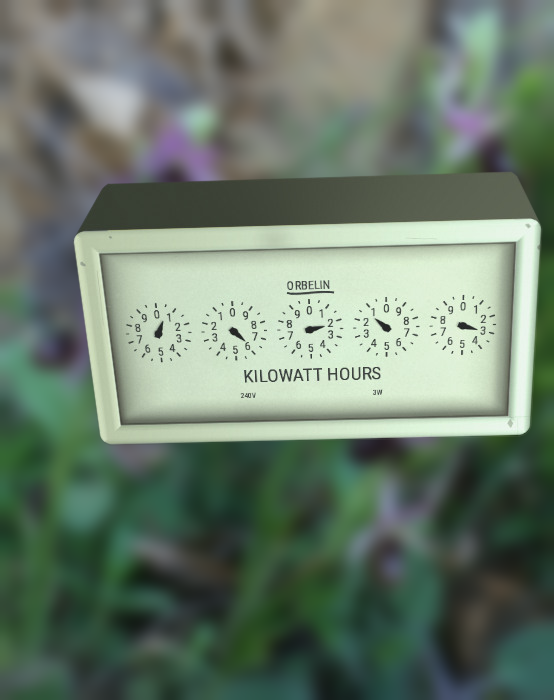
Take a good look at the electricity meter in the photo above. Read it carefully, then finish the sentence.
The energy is 6213 kWh
